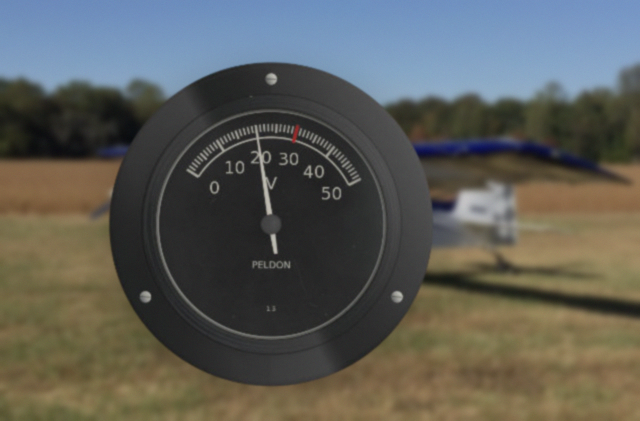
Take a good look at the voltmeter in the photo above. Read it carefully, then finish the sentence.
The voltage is 20 V
